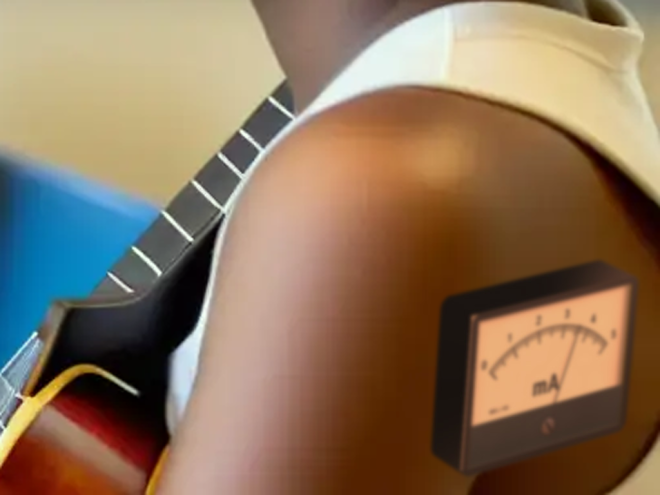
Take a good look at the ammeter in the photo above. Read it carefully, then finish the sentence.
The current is 3.5 mA
